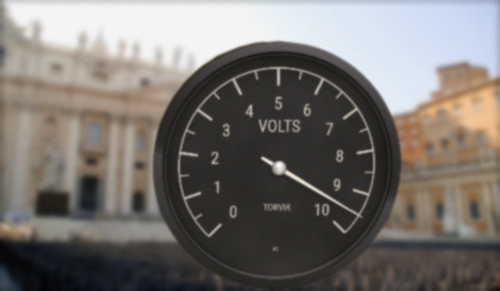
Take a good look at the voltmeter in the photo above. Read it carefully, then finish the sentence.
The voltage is 9.5 V
